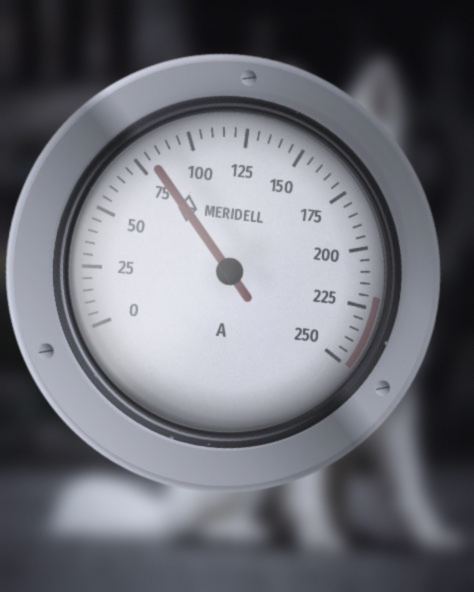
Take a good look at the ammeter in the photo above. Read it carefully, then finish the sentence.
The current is 80 A
